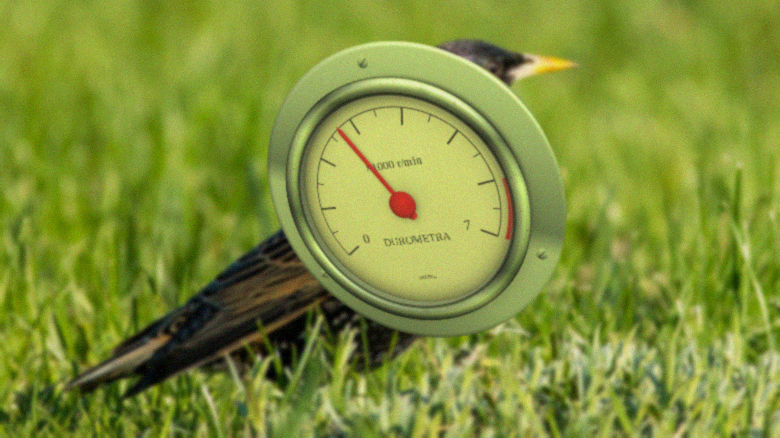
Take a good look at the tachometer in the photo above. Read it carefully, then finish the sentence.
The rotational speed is 2750 rpm
